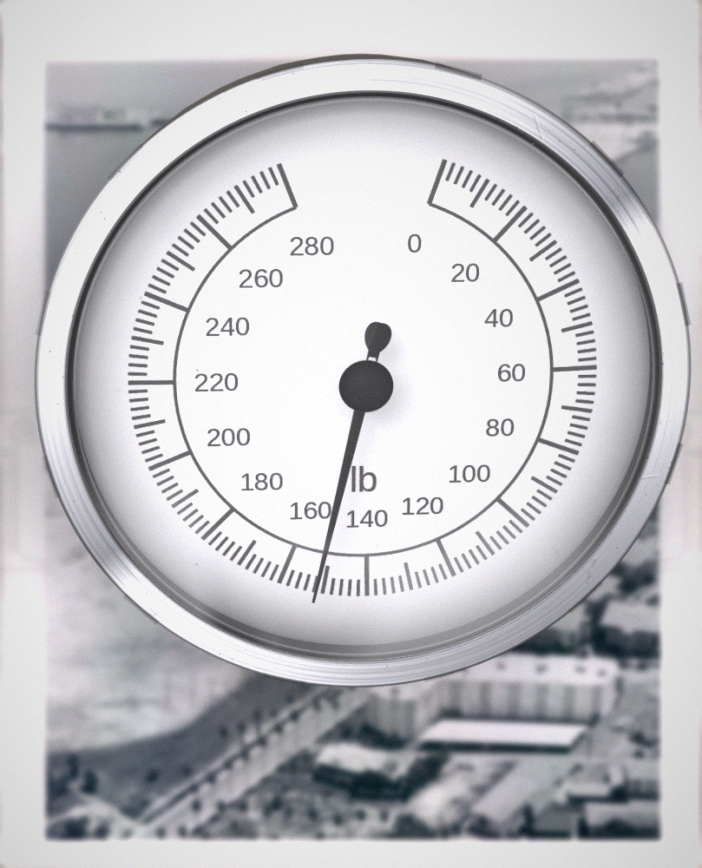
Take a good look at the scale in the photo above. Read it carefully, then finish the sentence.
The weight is 152 lb
